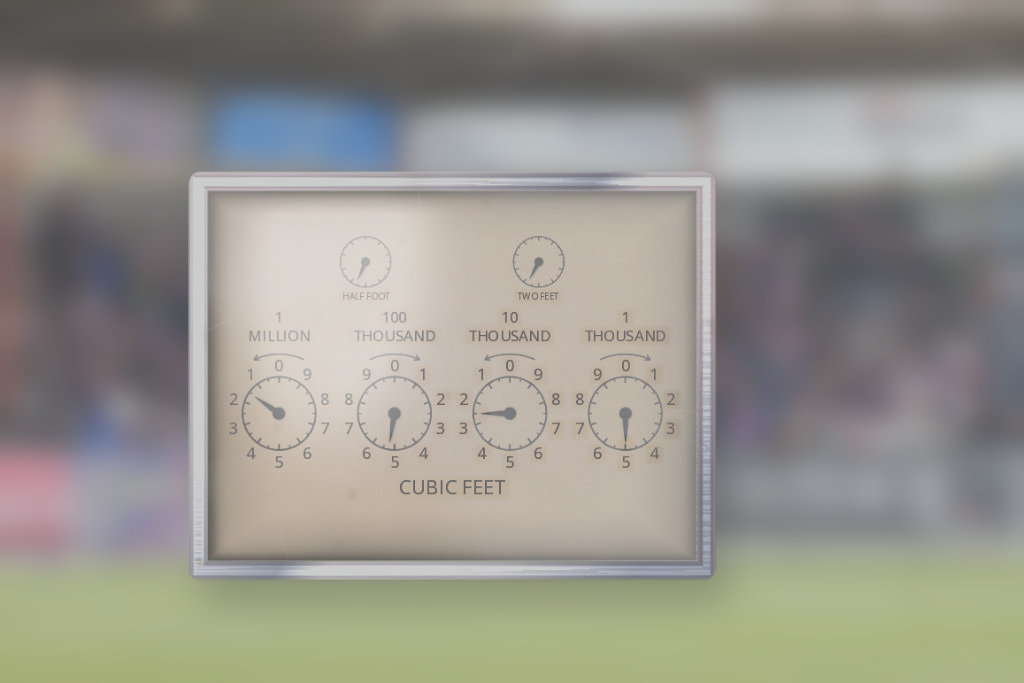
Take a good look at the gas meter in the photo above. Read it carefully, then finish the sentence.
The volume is 152500 ft³
